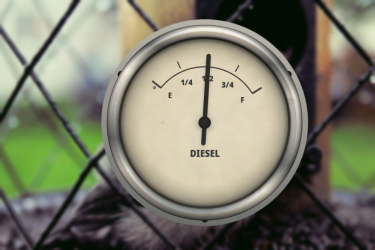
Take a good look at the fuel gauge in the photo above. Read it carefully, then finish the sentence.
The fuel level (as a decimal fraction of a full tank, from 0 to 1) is 0.5
